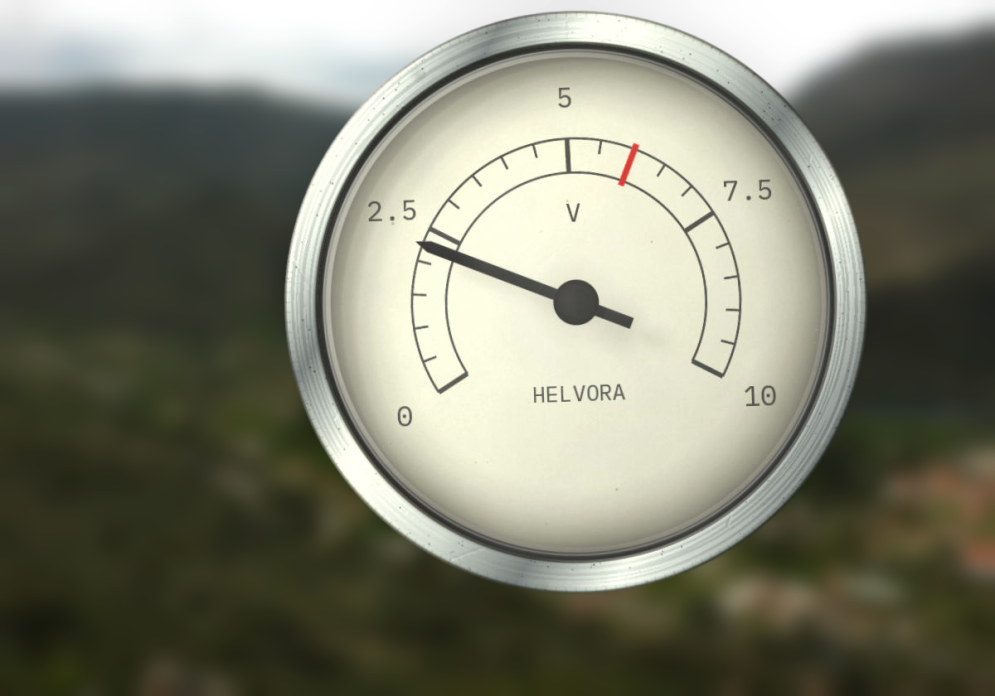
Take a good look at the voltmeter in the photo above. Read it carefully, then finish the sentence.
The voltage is 2.25 V
